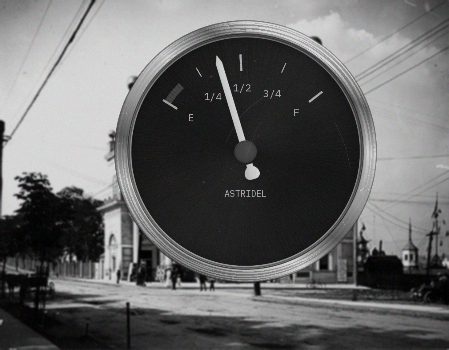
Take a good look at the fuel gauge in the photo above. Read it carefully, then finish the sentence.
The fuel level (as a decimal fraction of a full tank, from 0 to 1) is 0.375
